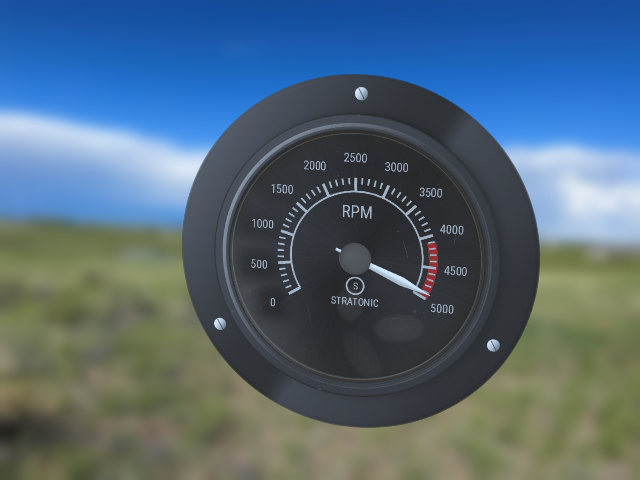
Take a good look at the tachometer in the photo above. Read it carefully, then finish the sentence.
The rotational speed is 4900 rpm
